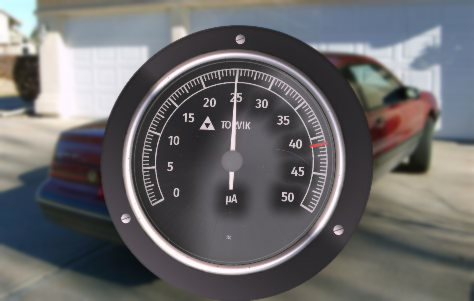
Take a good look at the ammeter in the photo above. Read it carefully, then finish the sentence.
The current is 25 µA
